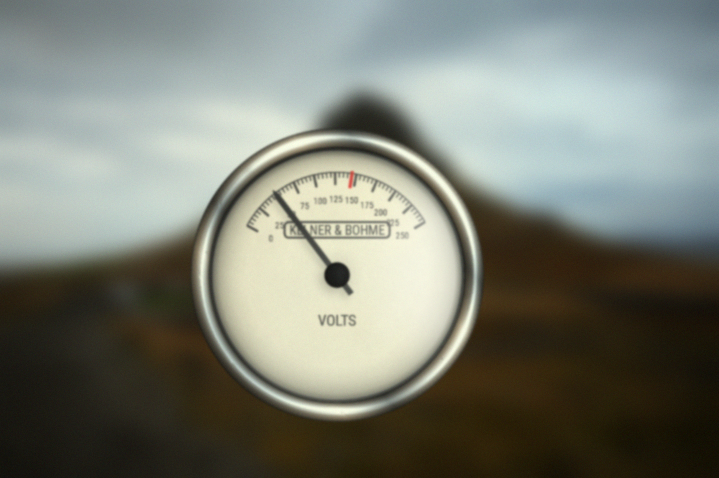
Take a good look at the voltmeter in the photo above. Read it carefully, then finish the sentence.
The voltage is 50 V
